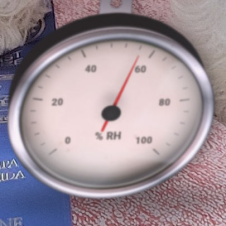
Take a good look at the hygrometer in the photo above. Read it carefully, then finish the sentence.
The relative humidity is 56 %
